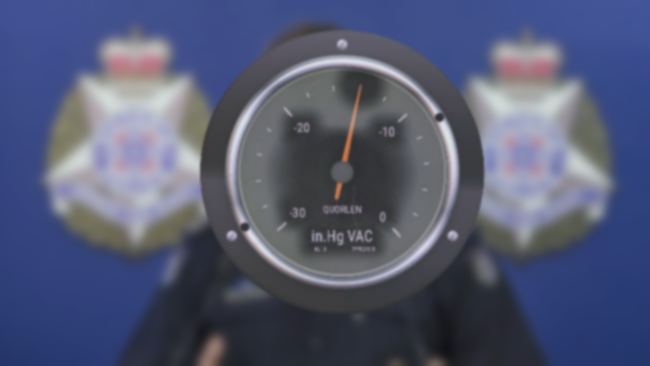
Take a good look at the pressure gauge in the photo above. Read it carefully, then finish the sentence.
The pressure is -14 inHg
